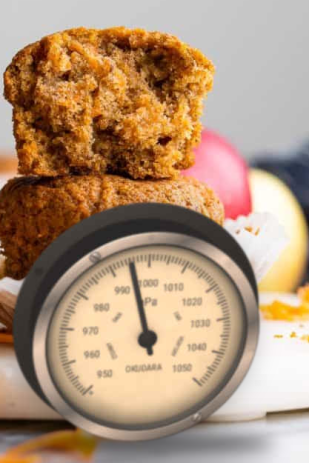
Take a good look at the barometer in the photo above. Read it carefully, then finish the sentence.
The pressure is 995 hPa
